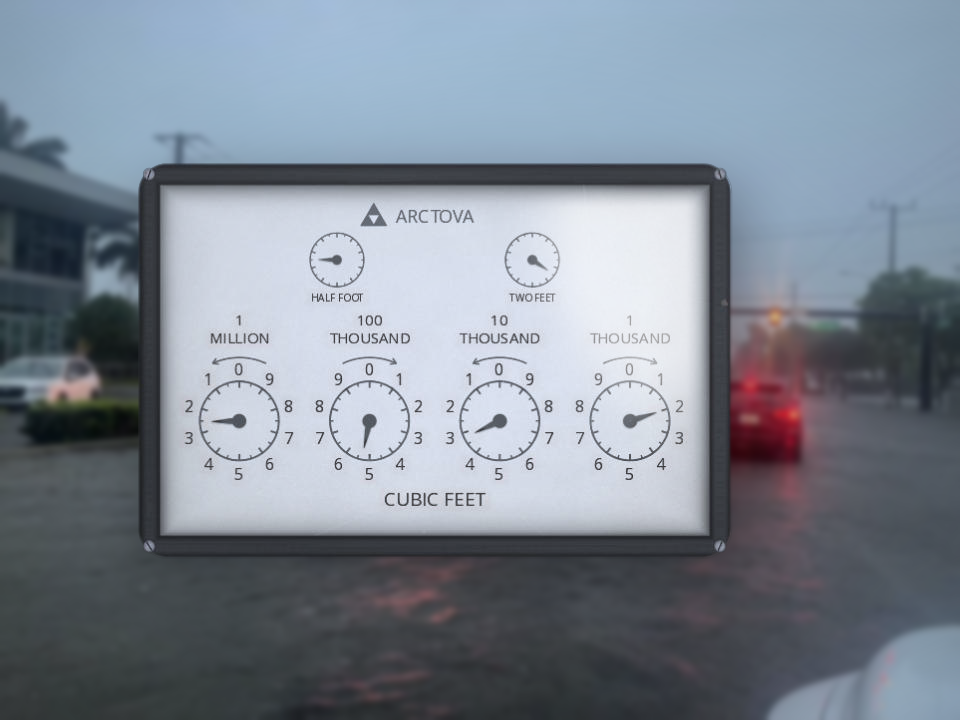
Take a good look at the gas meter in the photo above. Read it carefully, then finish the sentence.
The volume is 253200 ft³
